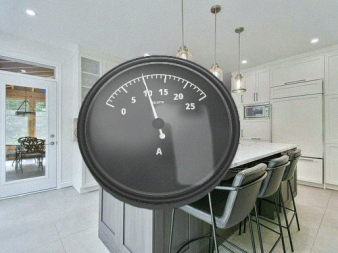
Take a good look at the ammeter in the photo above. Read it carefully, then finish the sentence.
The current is 10 A
